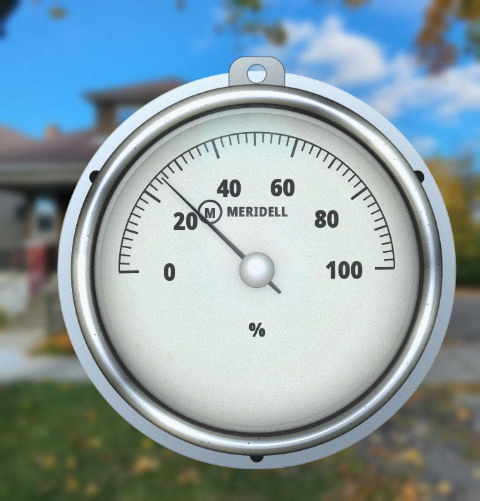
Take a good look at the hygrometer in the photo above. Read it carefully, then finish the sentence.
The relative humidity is 25 %
